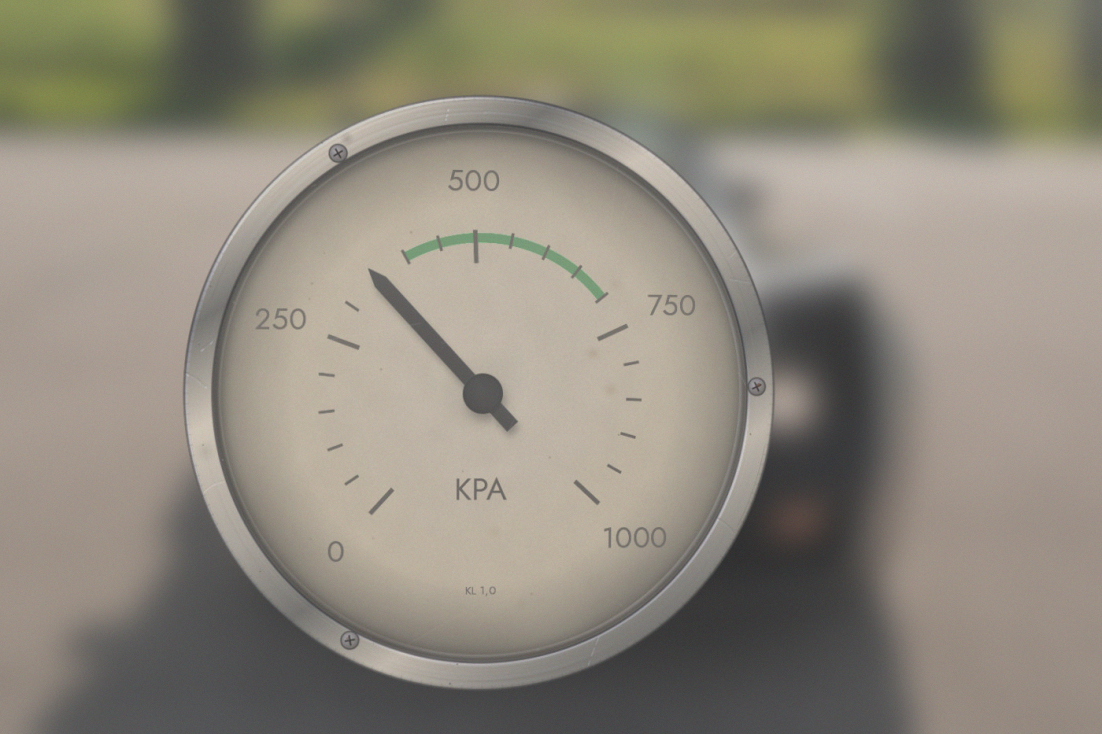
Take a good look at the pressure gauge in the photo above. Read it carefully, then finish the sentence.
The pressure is 350 kPa
